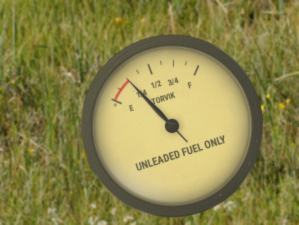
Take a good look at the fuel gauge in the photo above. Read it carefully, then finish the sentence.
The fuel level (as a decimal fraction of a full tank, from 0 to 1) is 0.25
